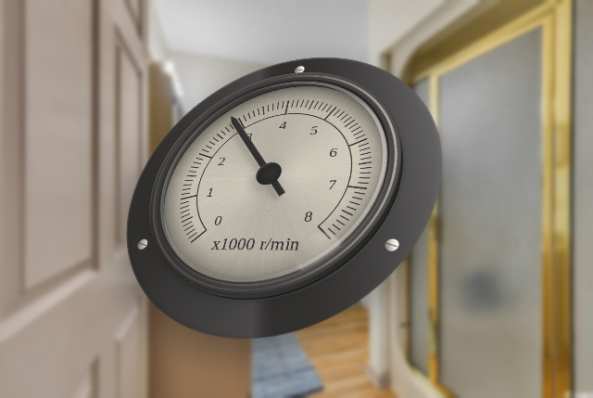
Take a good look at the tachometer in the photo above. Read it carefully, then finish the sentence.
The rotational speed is 2900 rpm
